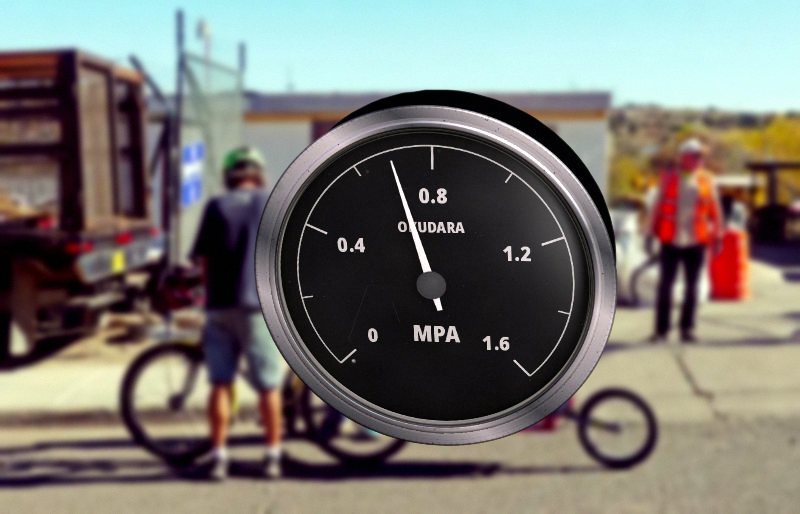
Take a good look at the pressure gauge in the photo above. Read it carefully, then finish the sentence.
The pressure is 0.7 MPa
